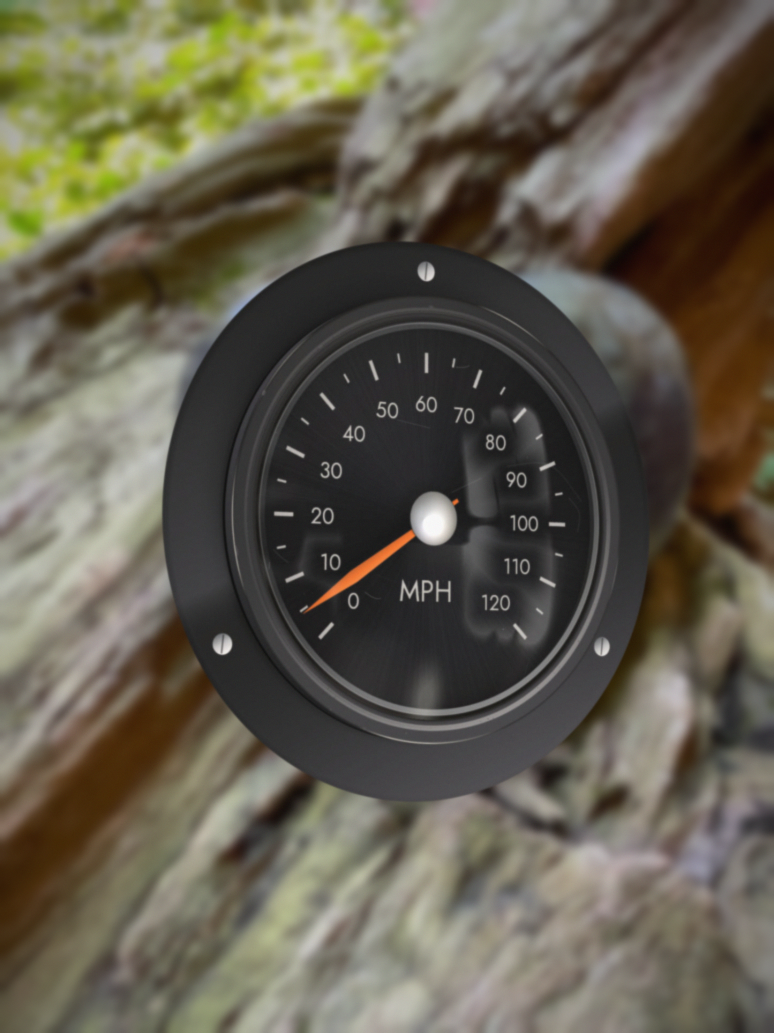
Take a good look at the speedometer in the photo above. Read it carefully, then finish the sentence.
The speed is 5 mph
